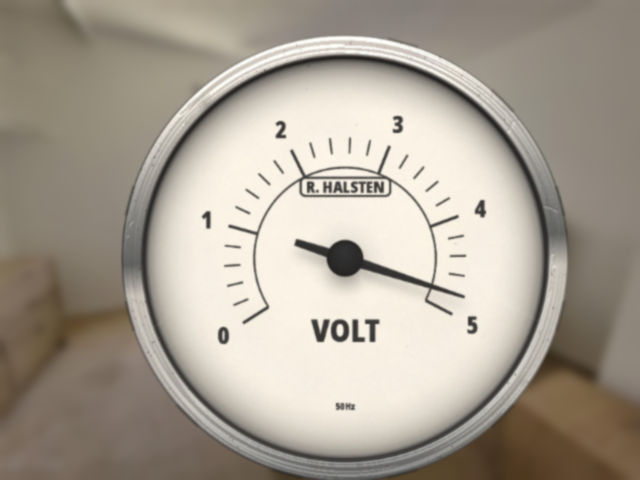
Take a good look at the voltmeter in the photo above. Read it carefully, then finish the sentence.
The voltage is 4.8 V
